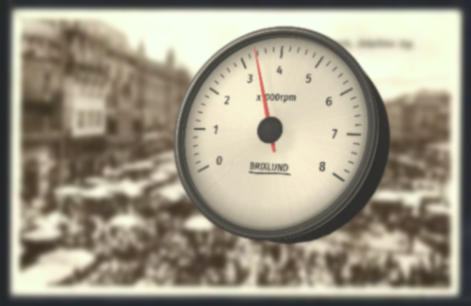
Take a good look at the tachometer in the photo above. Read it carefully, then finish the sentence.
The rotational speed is 3400 rpm
